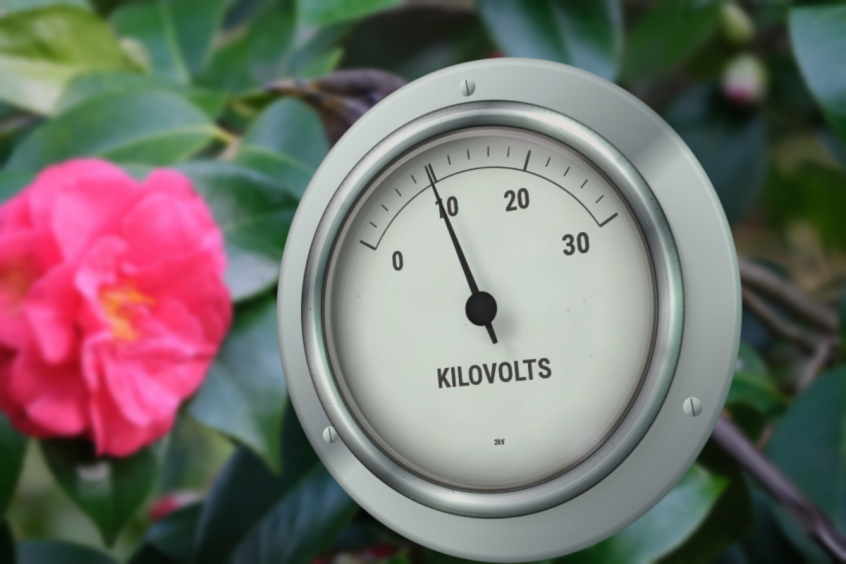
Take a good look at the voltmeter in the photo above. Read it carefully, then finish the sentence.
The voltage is 10 kV
